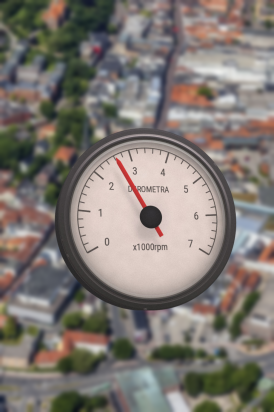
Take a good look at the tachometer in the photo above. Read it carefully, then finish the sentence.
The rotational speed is 2600 rpm
